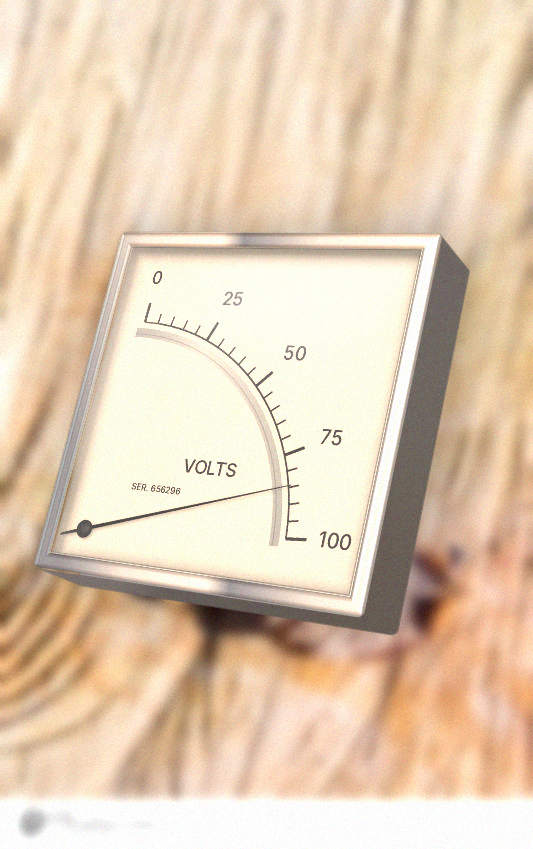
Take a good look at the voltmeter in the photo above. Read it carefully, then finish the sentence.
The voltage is 85 V
